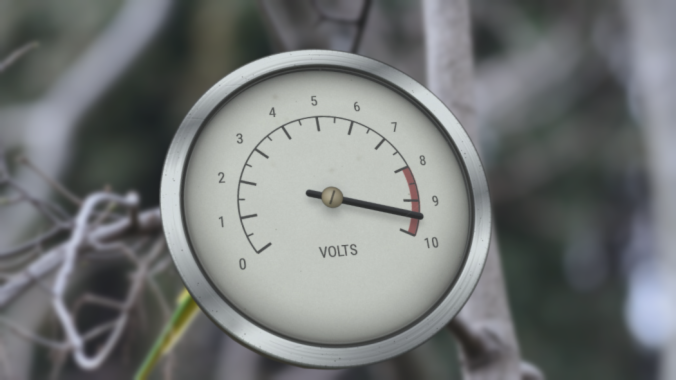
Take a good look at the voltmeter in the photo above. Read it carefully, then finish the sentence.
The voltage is 9.5 V
